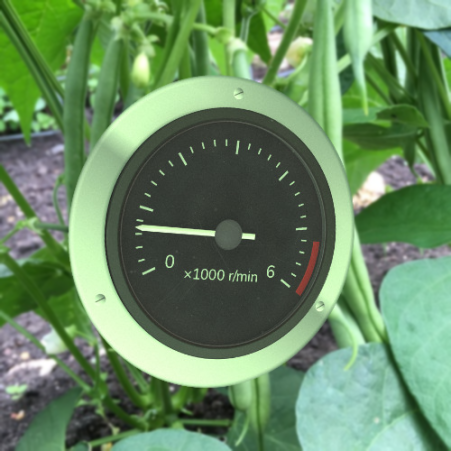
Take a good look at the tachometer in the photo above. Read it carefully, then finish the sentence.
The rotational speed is 700 rpm
